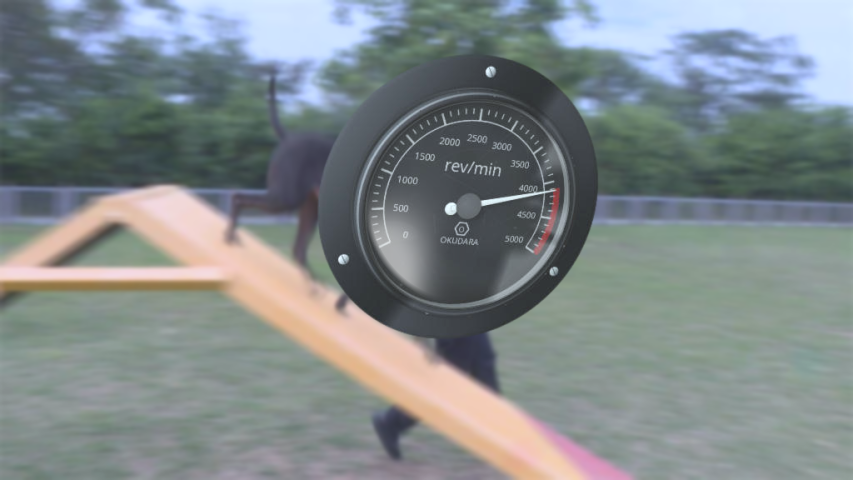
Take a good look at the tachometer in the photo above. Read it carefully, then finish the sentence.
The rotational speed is 4100 rpm
